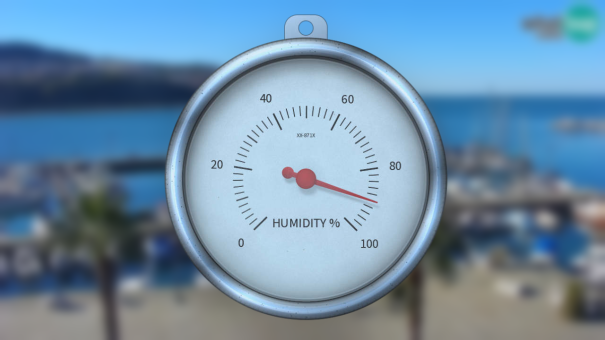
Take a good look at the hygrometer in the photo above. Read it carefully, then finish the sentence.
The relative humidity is 90 %
